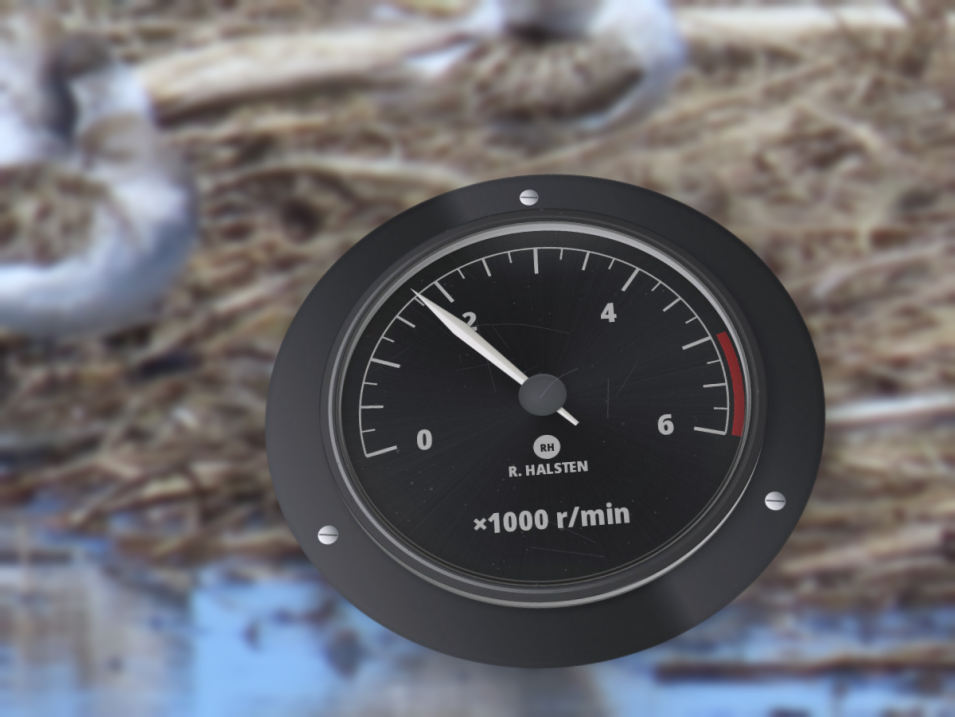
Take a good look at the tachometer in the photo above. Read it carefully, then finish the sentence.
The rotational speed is 1750 rpm
